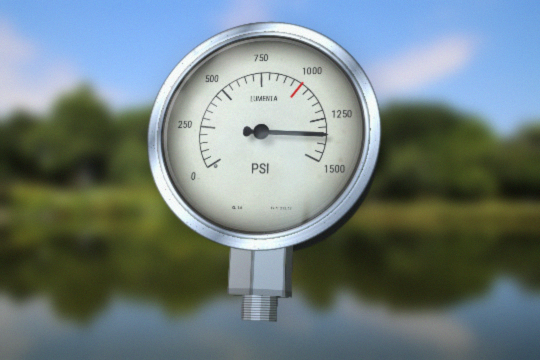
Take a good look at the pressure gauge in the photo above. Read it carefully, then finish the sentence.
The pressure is 1350 psi
